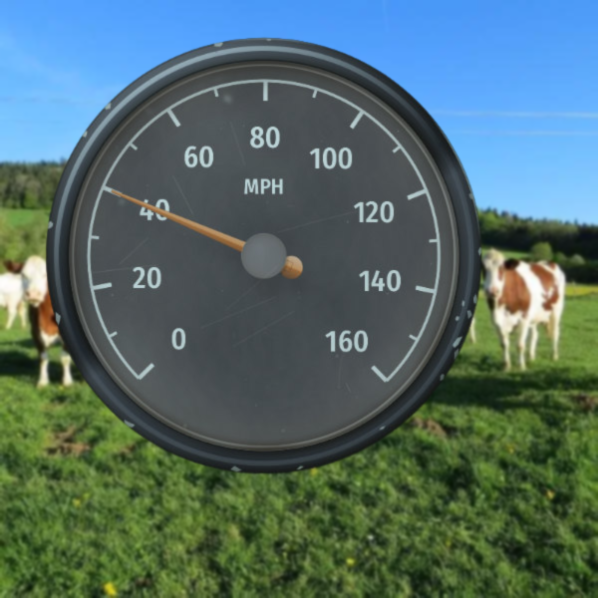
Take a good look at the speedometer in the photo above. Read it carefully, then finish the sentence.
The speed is 40 mph
